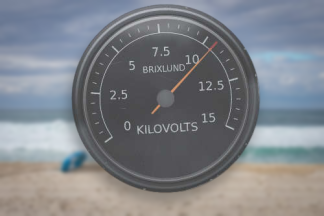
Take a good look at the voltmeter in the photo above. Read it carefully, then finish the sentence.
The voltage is 10.5 kV
